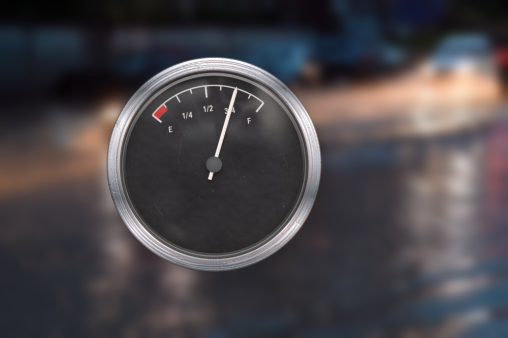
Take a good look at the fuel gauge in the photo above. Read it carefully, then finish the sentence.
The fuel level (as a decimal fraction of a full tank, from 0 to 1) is 0.75
